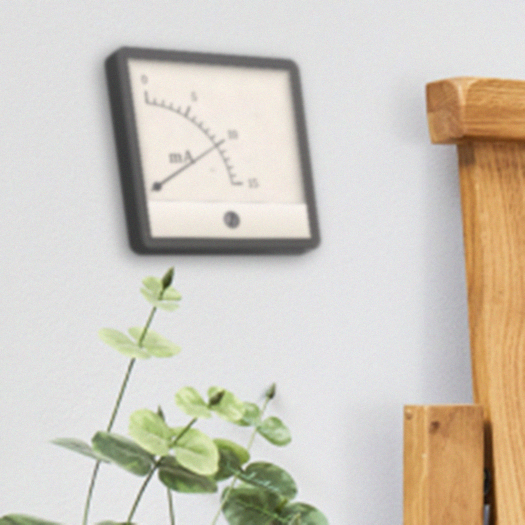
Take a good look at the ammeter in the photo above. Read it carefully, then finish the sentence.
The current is 10 mA
